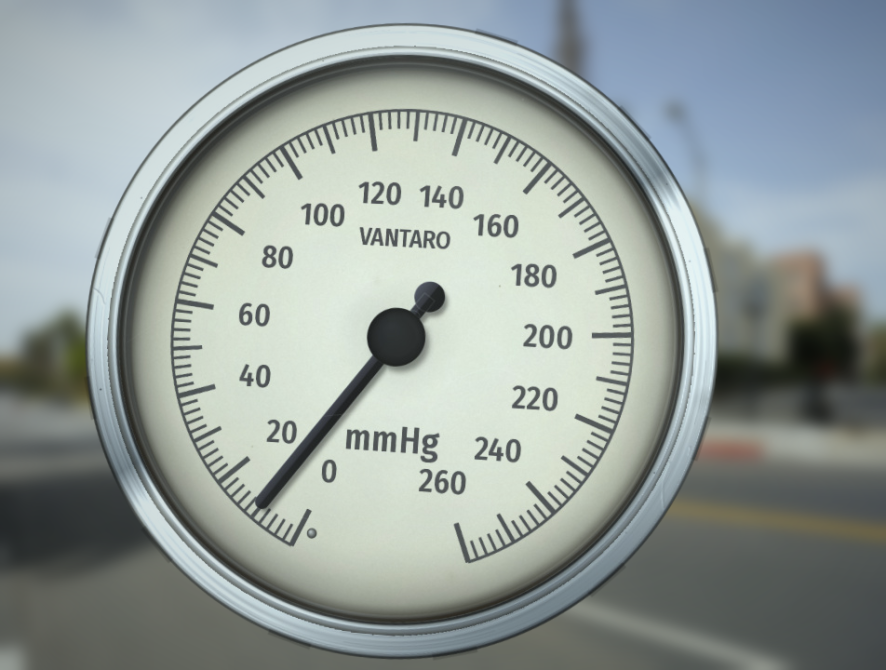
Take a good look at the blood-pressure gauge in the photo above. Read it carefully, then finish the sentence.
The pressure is 10 mmHg
